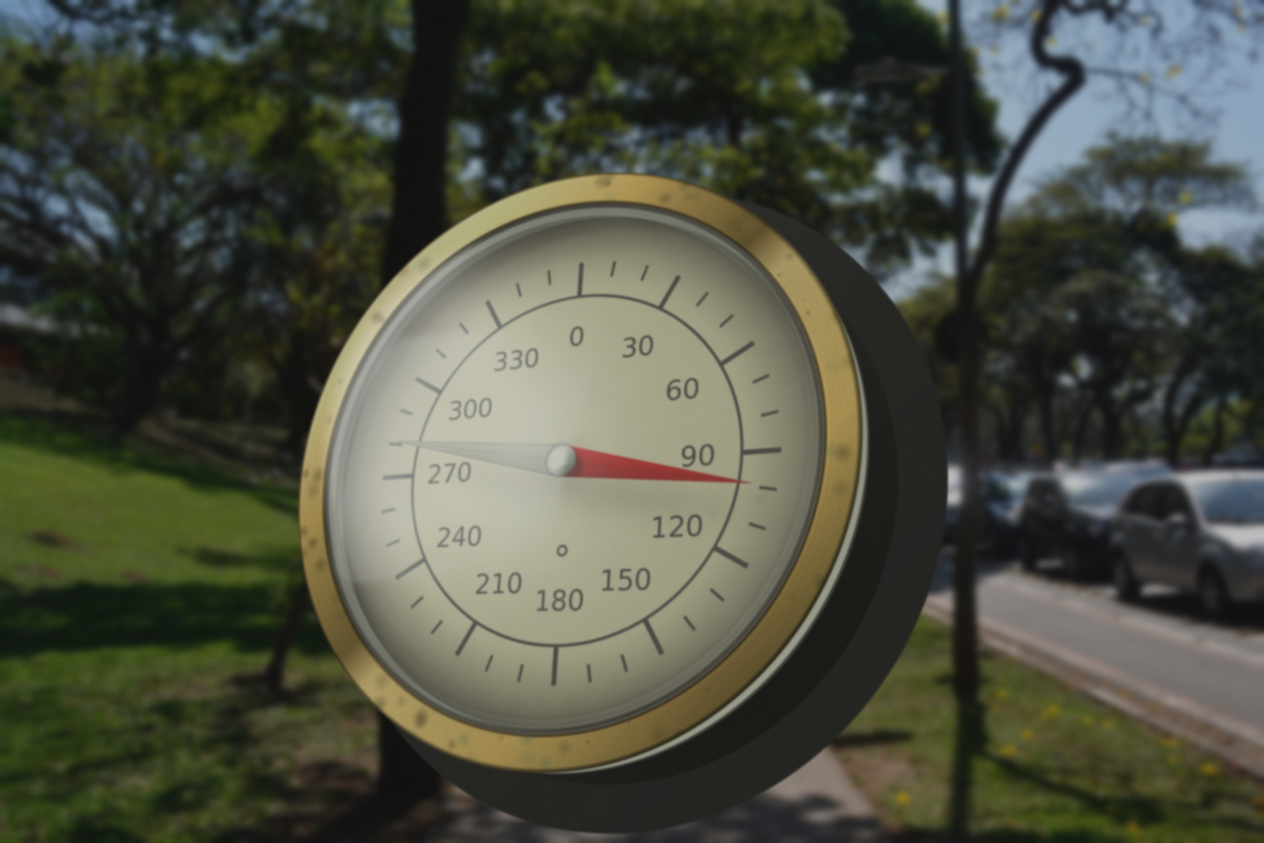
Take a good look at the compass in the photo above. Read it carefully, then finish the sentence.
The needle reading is 100 °
